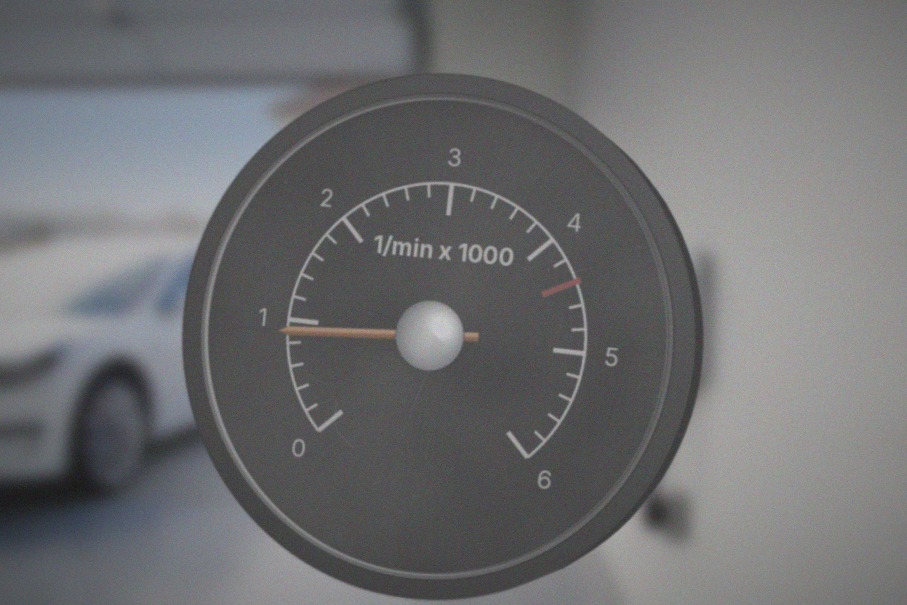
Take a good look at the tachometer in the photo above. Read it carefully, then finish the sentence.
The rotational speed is 900 rpm
